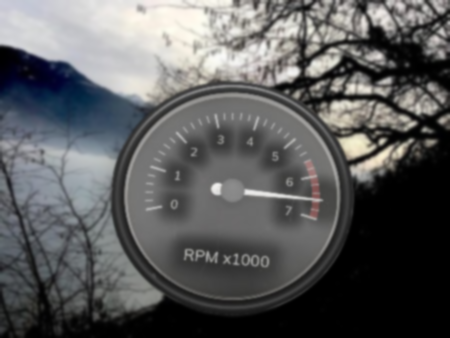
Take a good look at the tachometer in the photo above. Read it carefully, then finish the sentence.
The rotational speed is 6600 rpm
